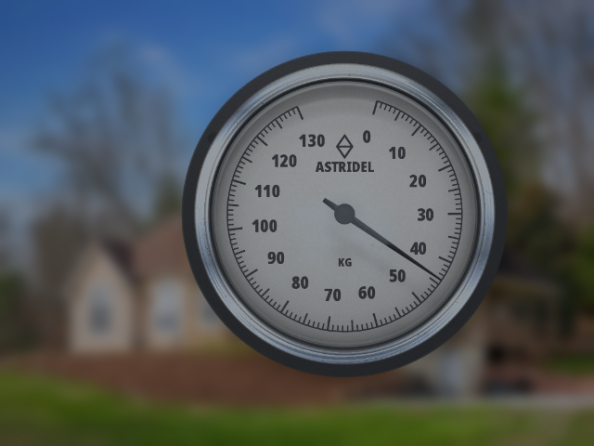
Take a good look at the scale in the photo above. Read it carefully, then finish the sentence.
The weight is 44 kg
